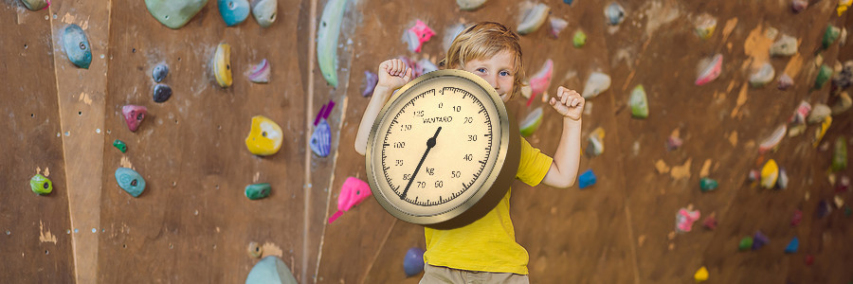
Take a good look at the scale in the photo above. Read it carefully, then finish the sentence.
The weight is 75 kg
